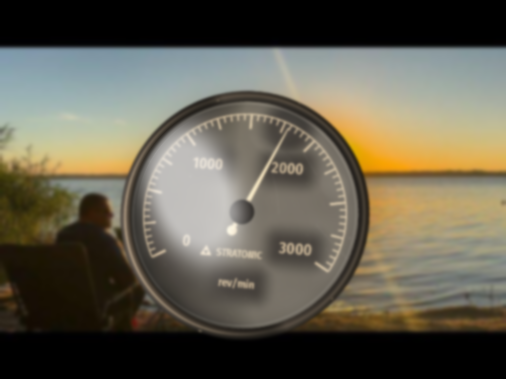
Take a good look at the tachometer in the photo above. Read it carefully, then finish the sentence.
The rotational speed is 1800 rpm
